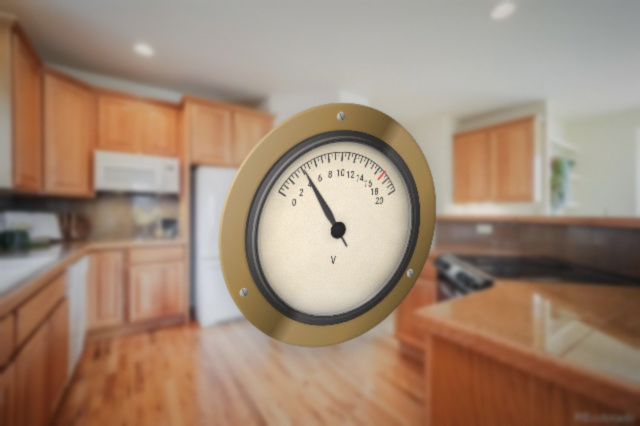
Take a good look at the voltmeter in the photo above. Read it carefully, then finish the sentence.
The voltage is 4 V
